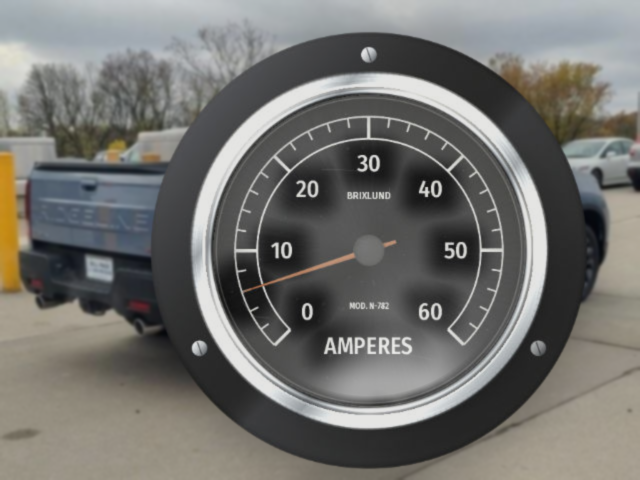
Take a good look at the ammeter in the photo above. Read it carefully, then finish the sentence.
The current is 6 A
